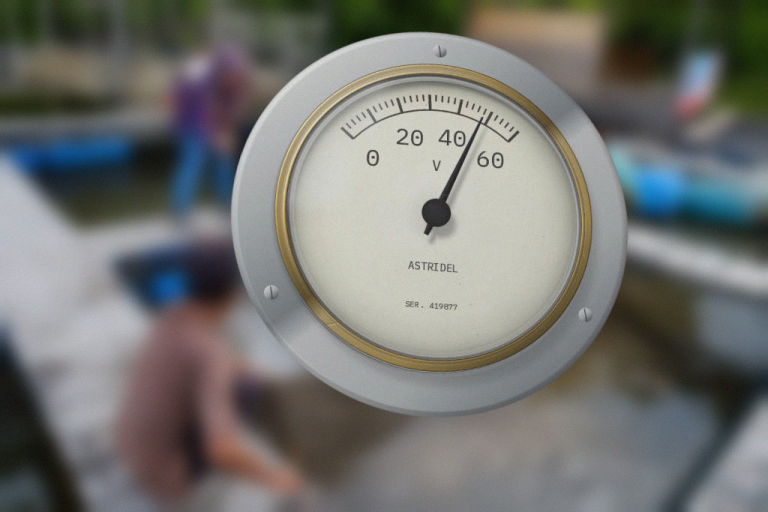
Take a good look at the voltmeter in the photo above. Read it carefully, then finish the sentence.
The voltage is 48 V
